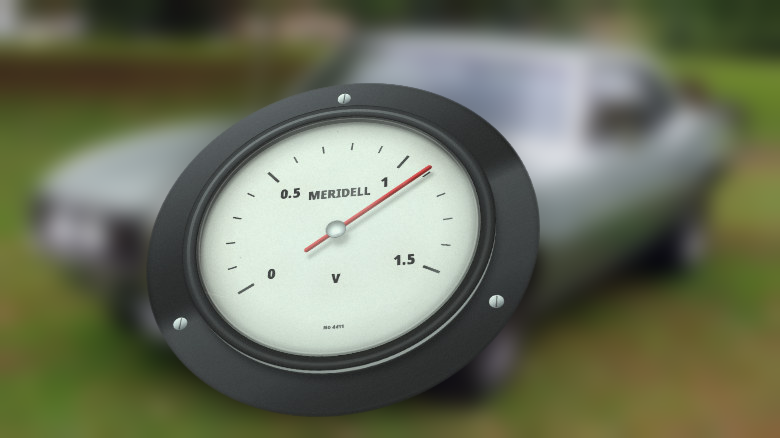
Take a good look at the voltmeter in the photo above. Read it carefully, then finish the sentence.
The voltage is 1.1 V
